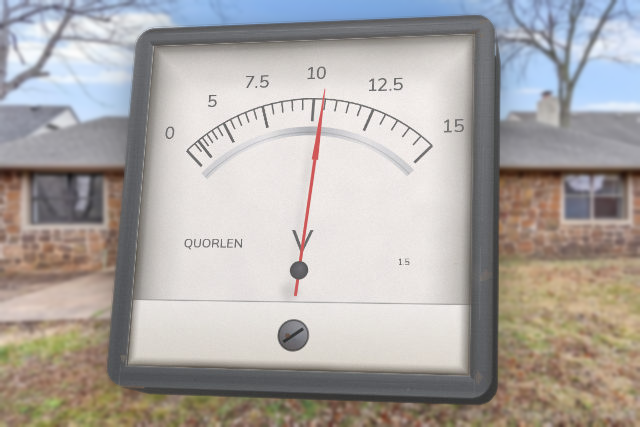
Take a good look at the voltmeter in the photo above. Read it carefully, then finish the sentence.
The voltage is 10.5 V
